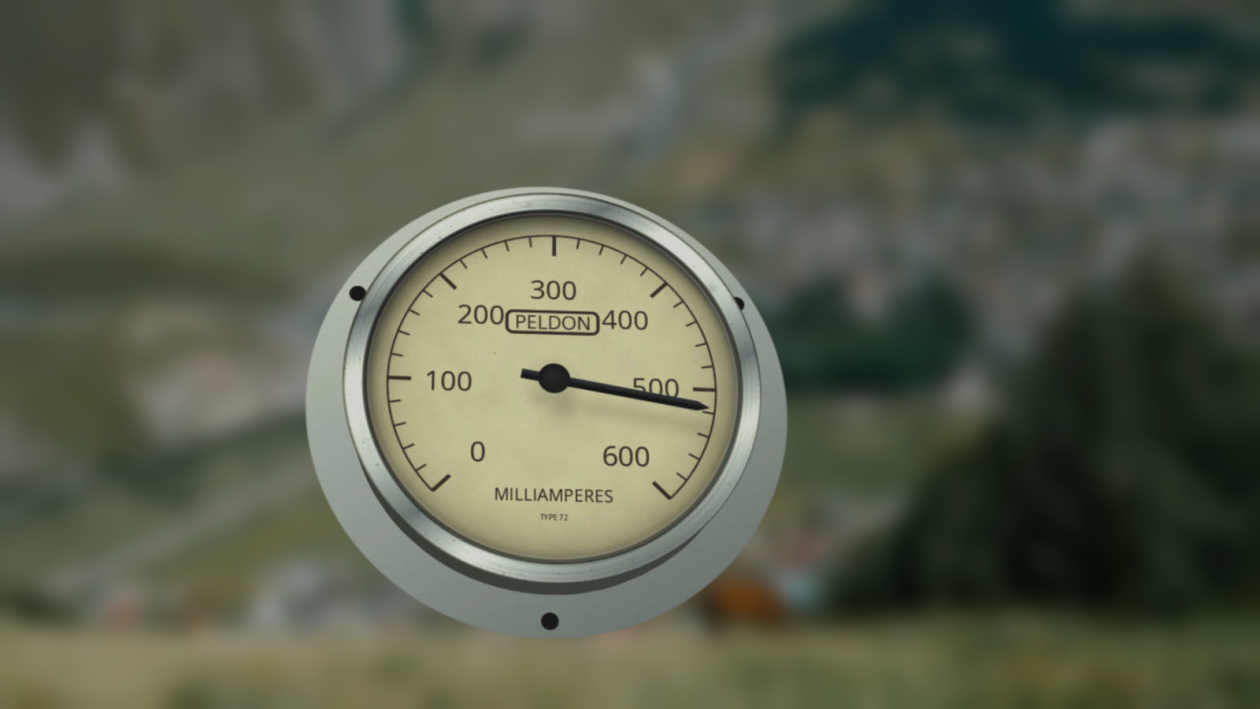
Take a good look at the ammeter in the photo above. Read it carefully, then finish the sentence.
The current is 520 mA
